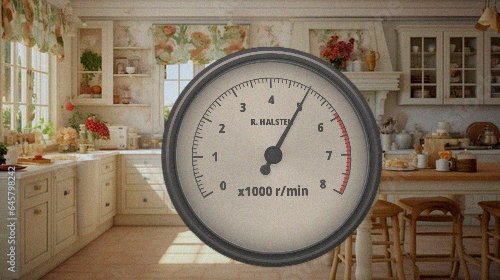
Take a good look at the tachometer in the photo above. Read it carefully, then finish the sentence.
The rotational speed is 5000 rpm
